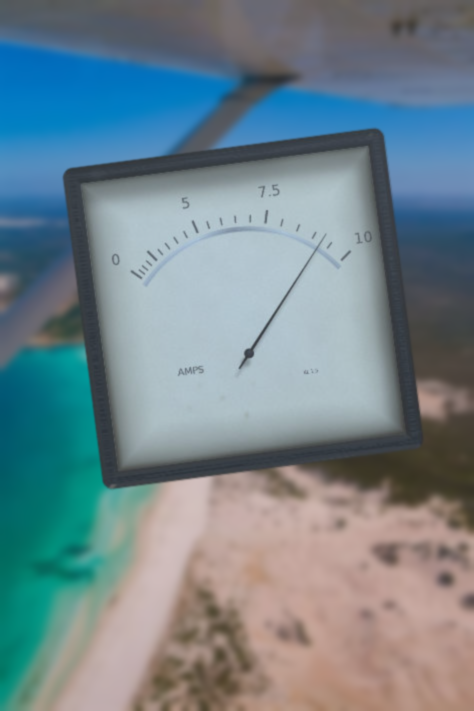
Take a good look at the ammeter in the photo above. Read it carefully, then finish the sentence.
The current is 9.25 A
